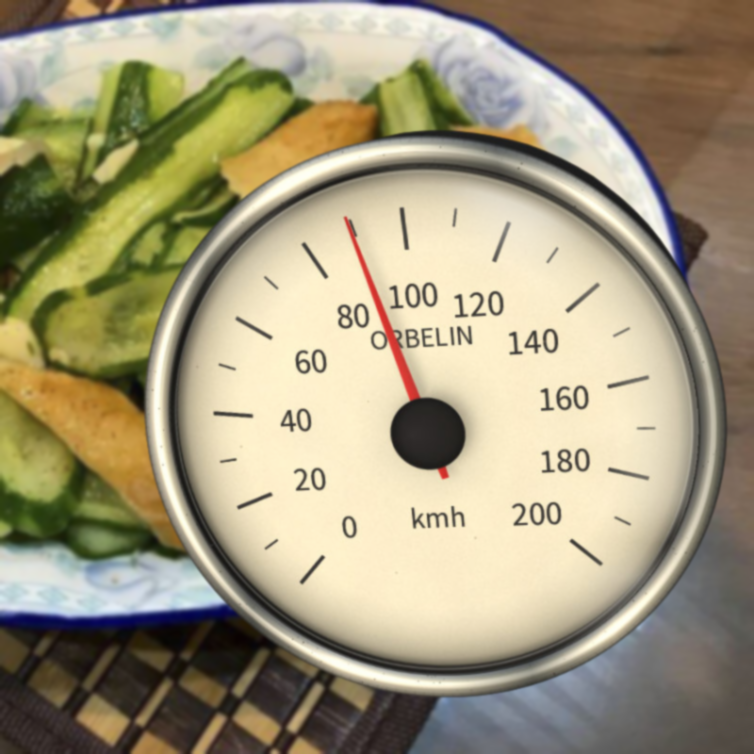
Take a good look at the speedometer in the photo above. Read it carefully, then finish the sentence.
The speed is 90 km/h
